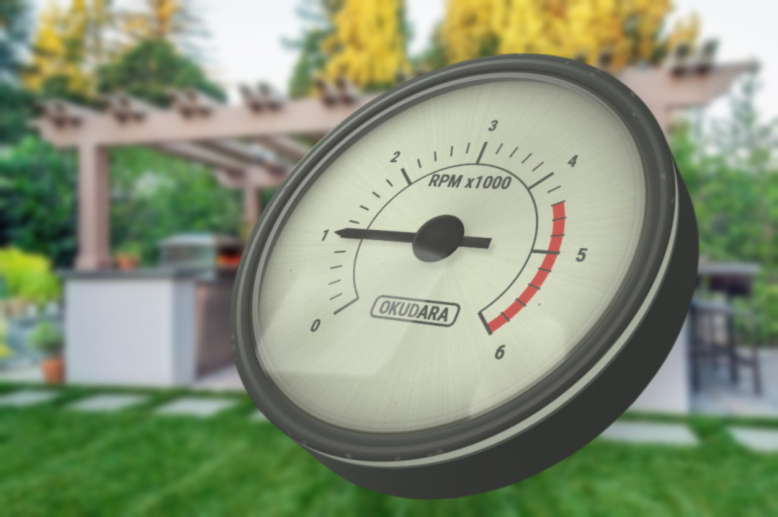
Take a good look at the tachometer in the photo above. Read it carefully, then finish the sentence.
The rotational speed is 1000 rpm
